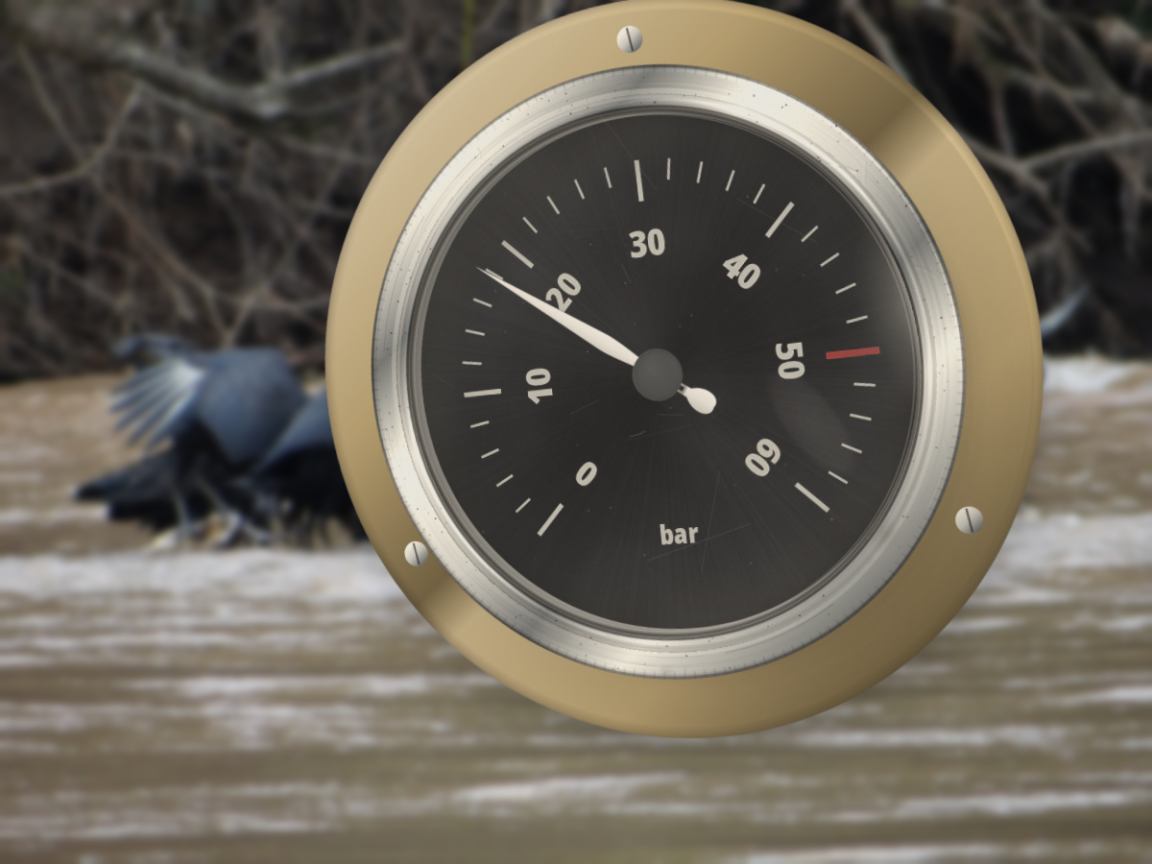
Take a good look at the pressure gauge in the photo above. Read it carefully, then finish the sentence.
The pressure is 18 bar
